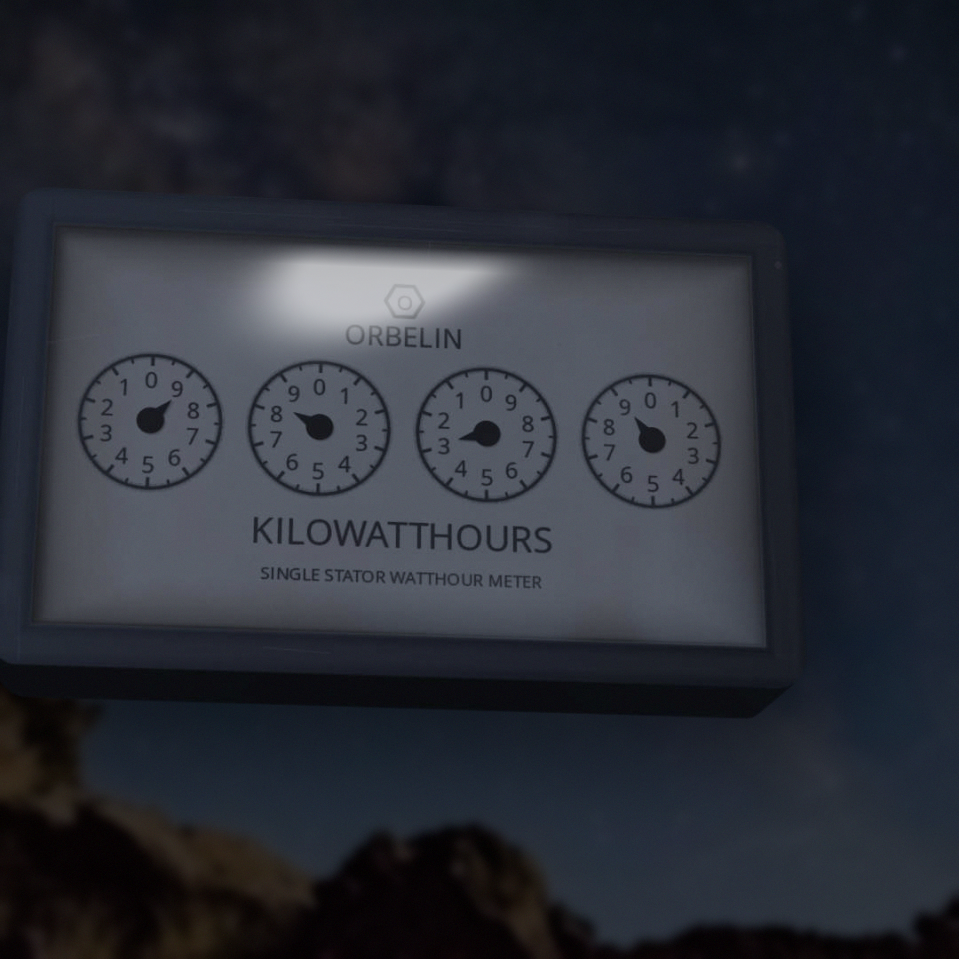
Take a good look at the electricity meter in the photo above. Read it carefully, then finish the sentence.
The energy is 8829 kWh
